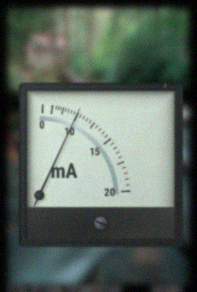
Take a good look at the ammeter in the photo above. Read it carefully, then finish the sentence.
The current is 10 mA
